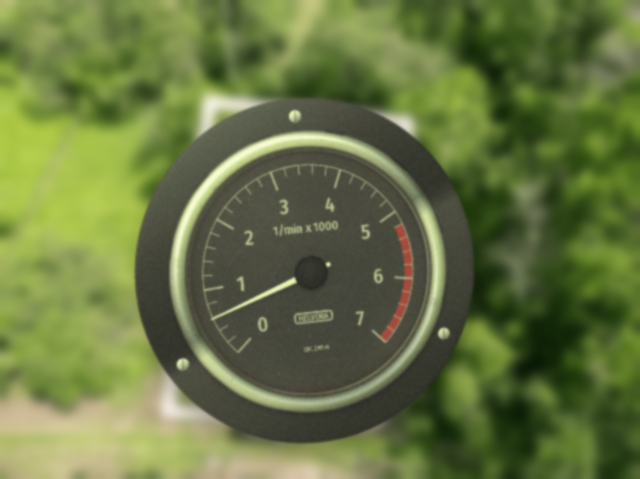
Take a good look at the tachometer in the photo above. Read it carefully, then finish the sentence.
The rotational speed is 600 rpm
